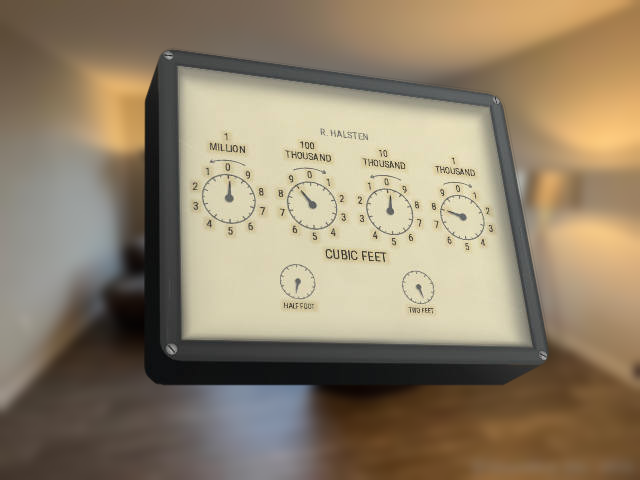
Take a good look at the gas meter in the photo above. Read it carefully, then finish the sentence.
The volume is 989800 ft³
